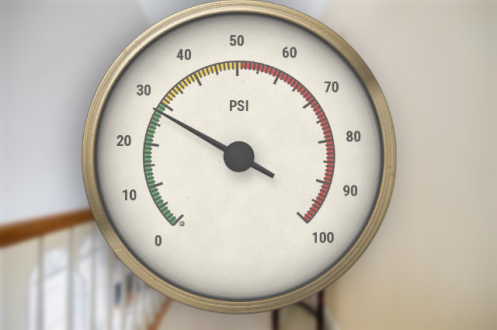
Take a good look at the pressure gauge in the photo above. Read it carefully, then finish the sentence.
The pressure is 28 psi
